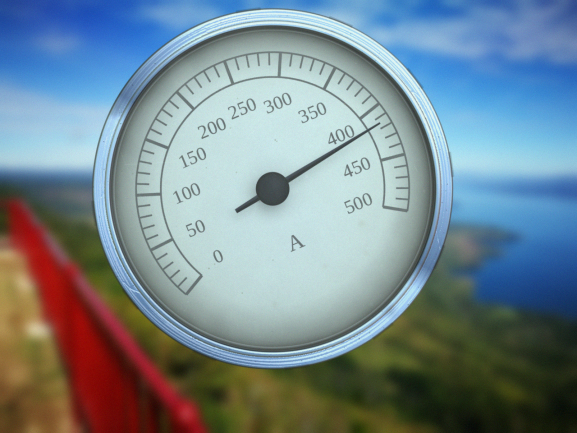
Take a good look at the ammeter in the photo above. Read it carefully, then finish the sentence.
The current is 415 A
